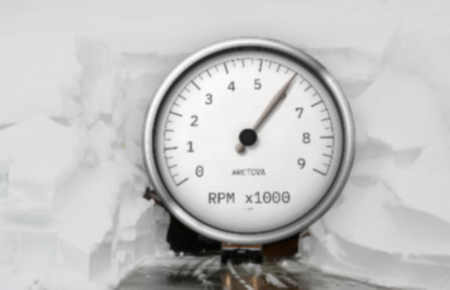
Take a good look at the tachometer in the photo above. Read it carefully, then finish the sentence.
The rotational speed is 6000 rpm
